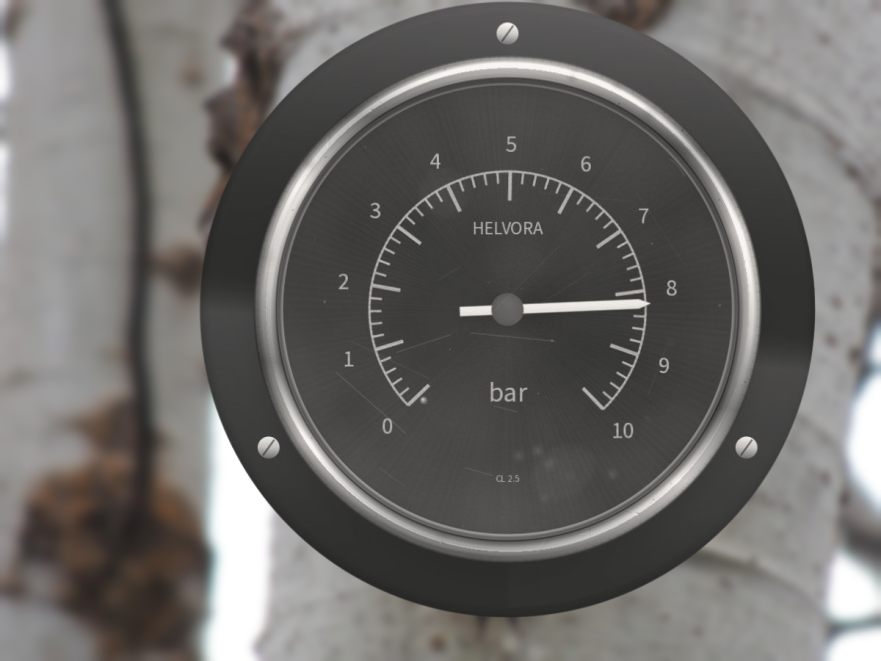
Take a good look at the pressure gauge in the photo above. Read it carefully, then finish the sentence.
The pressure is 8.2 bar
